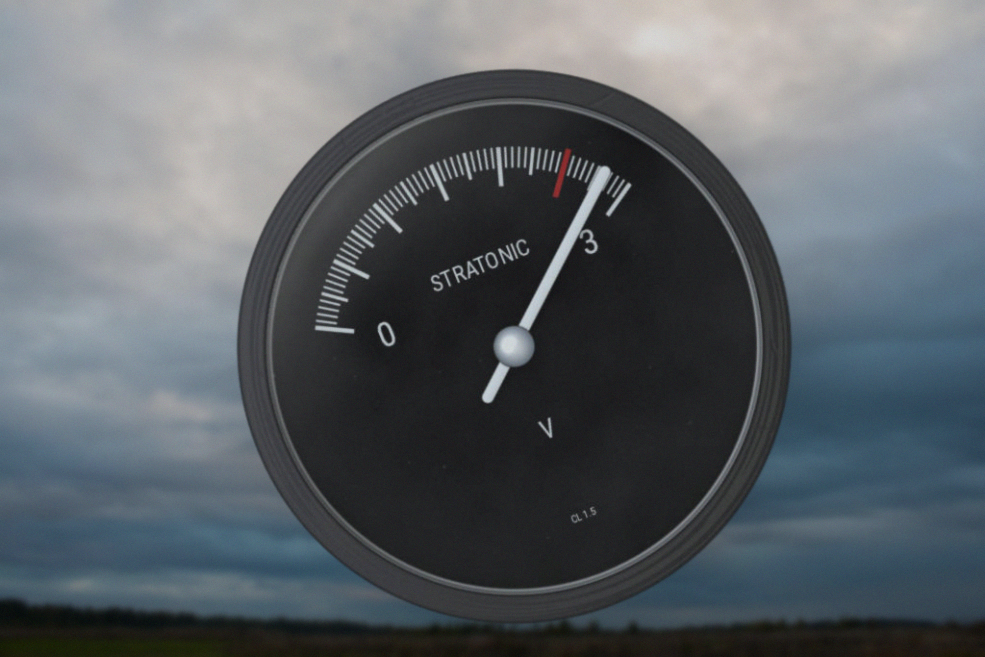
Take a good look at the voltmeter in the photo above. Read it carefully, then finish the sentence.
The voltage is 2.8 V
